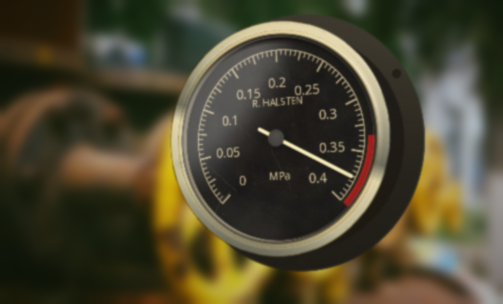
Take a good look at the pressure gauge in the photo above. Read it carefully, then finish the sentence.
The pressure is 0.375 MPa
